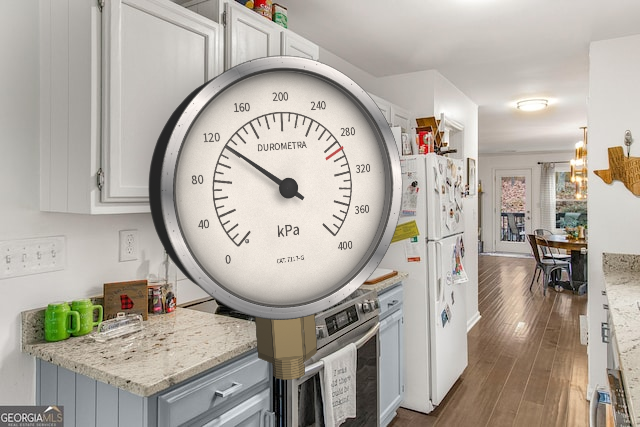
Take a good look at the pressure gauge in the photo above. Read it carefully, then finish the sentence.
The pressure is 120 kPa
